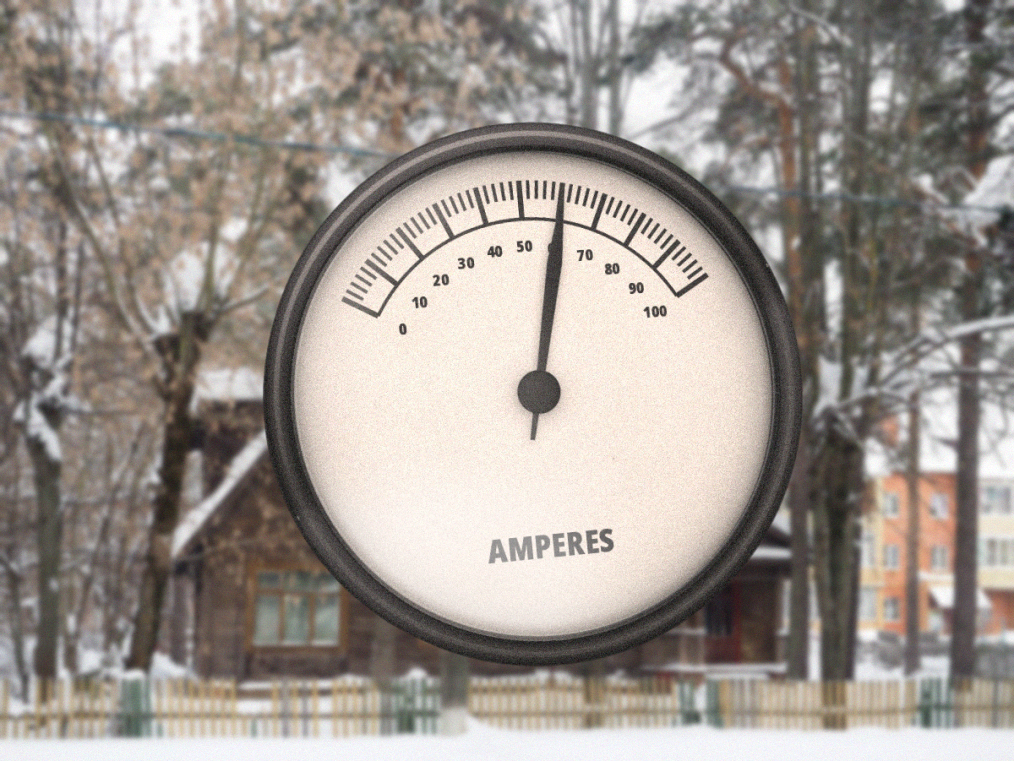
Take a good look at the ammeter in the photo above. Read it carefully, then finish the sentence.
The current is 60 A
